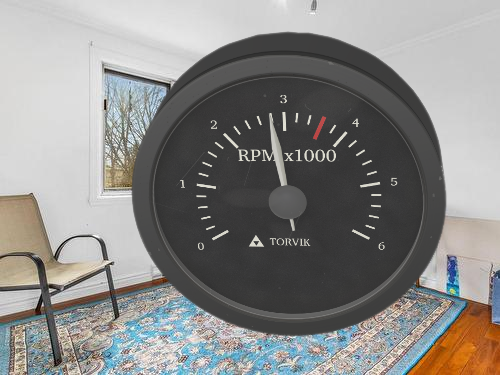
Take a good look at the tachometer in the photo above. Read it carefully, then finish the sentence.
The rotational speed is 2800 rpm
